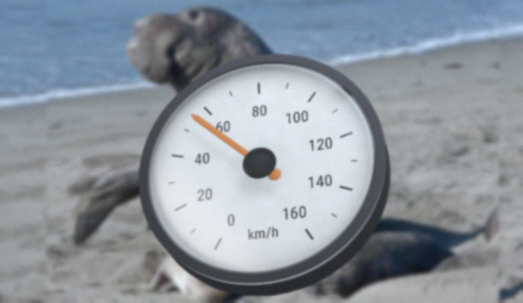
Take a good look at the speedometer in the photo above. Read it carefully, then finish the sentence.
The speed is 55 km/h
